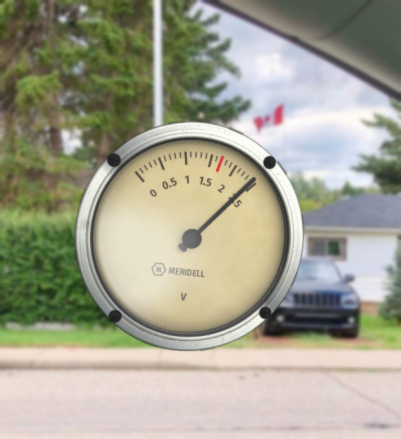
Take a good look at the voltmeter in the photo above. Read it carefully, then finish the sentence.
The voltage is 2.4 V
